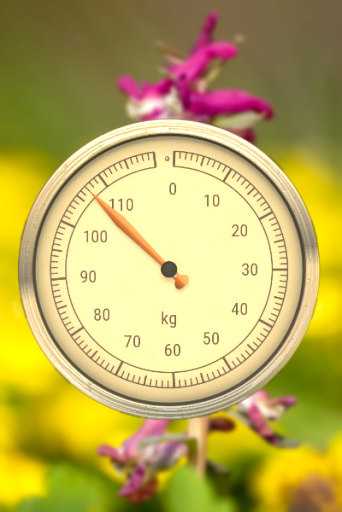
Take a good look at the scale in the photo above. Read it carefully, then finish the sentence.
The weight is 107 kg
